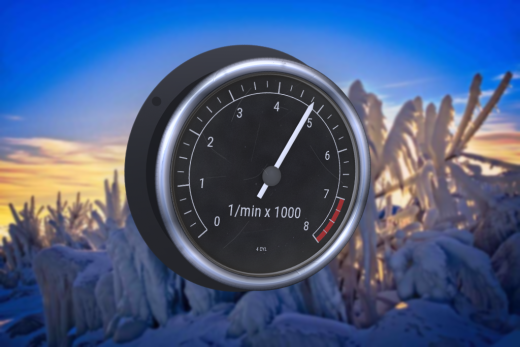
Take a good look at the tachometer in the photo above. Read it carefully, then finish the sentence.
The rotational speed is 4750 rpm
